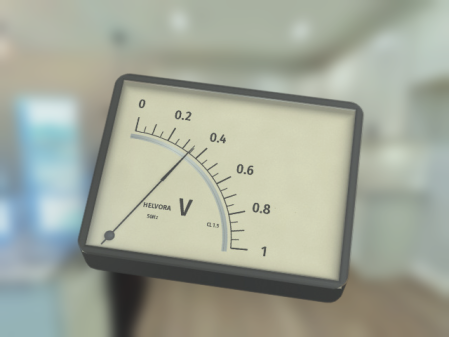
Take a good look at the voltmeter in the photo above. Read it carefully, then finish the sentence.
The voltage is 0.35 V
